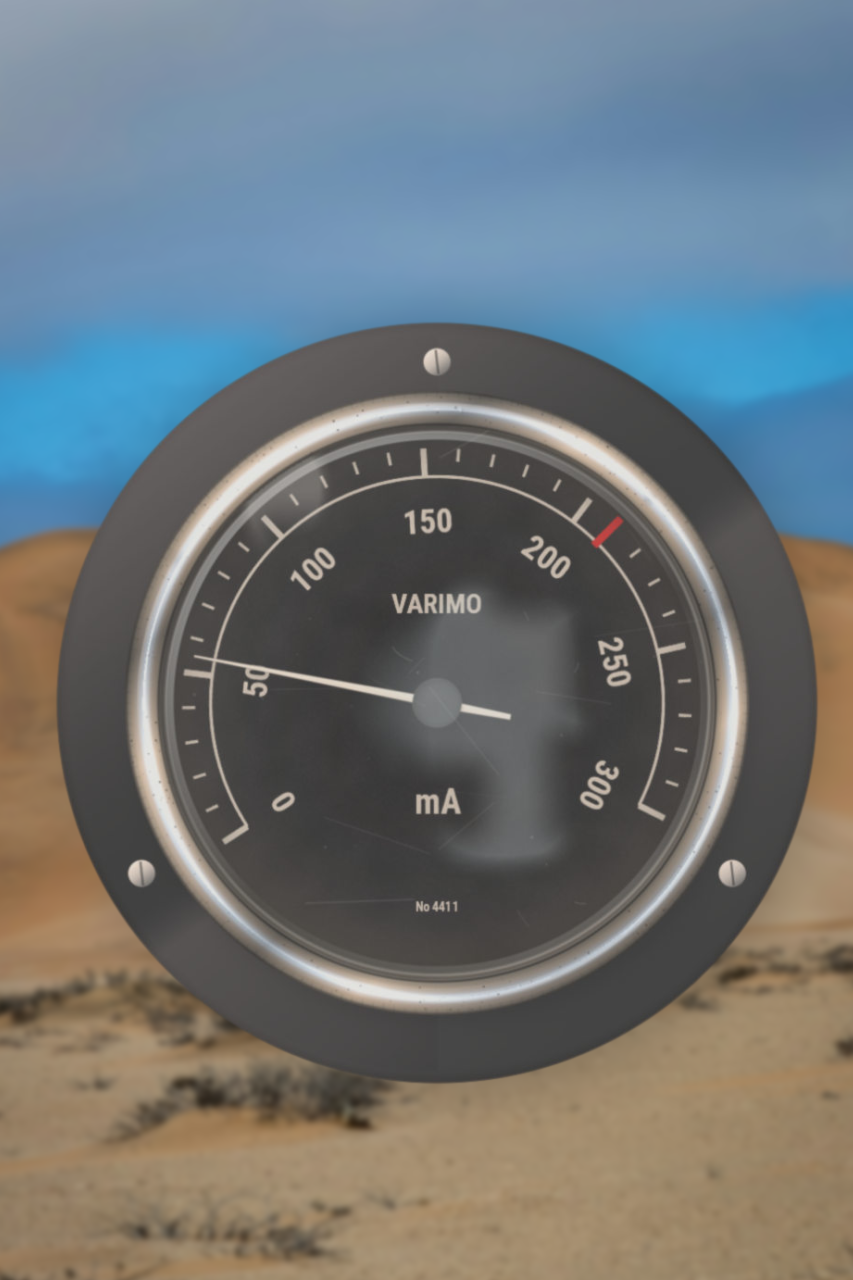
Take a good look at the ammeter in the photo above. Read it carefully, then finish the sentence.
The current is 55 mA
